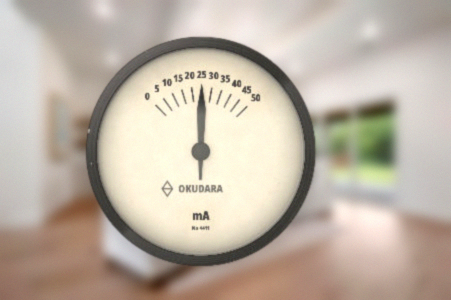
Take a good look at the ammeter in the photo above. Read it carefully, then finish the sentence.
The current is 25 mA
